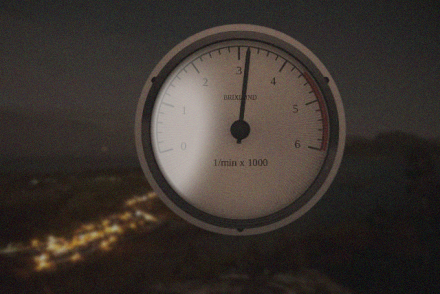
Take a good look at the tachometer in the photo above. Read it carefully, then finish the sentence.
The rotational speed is 3200 rpm
